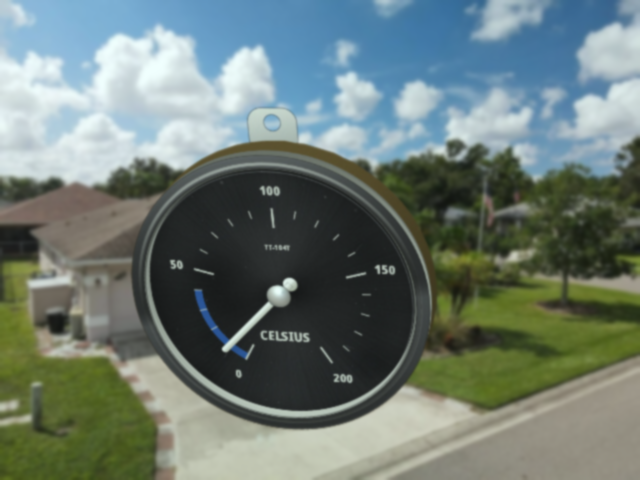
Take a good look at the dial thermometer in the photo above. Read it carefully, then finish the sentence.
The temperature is 10 °C
